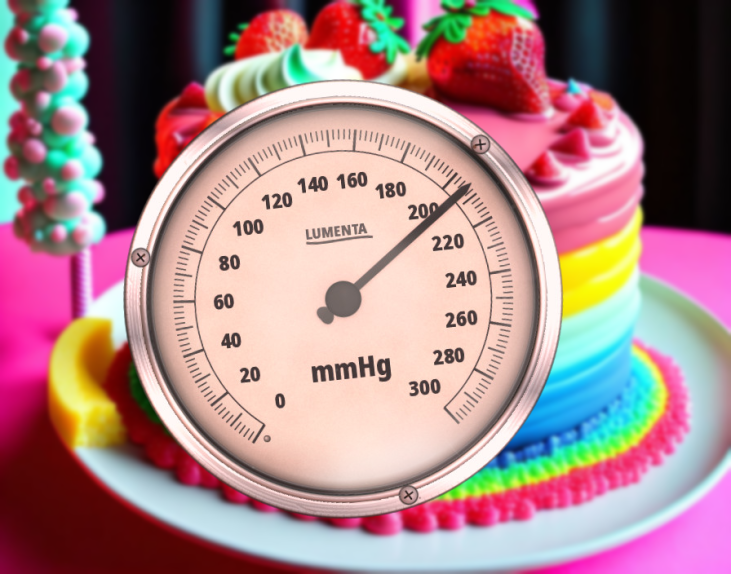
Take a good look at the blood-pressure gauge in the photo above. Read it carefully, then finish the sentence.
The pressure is 206 mmHg
